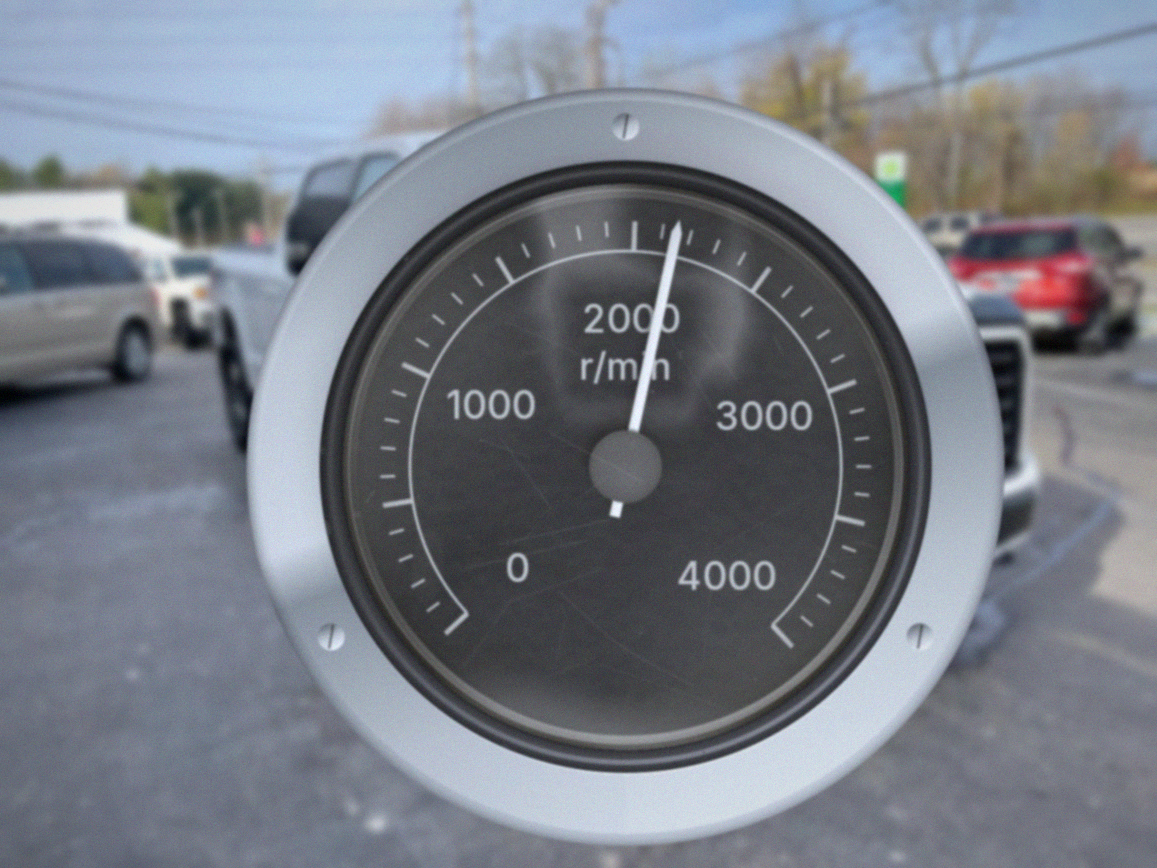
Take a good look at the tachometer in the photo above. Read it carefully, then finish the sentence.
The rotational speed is 2150 rpm
